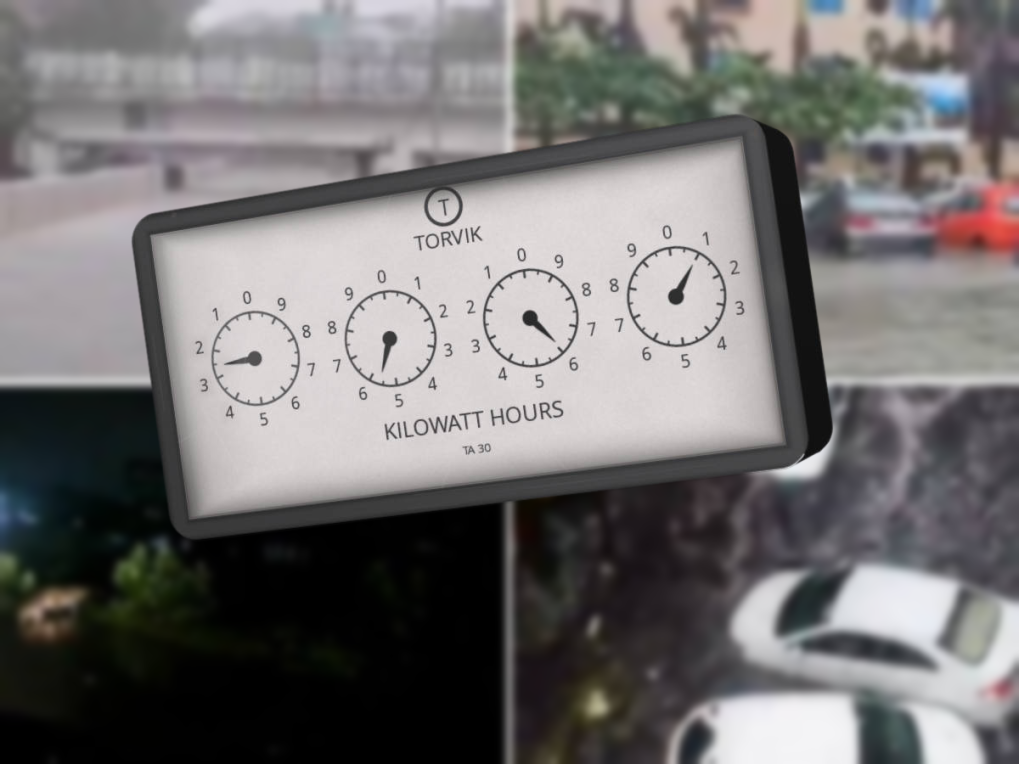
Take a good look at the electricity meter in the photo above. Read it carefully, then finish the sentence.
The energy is 2561 kWh
